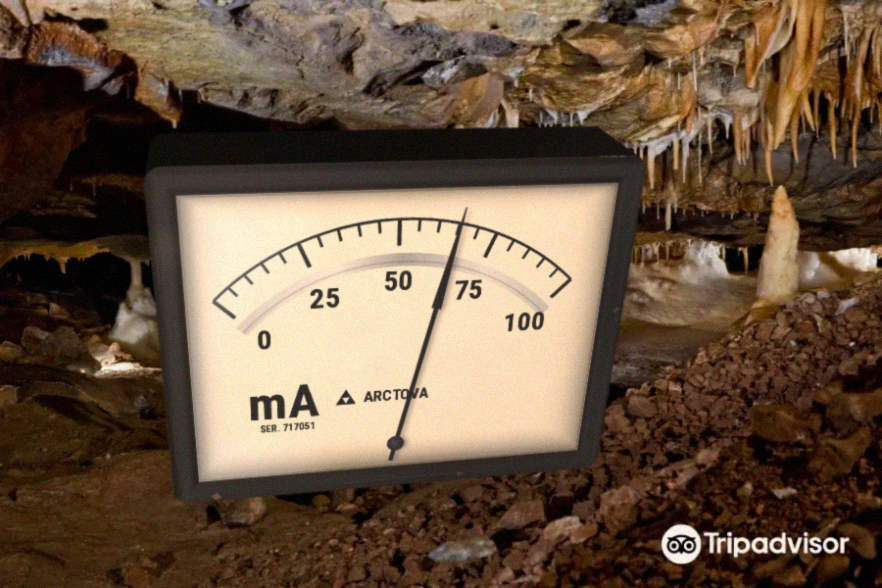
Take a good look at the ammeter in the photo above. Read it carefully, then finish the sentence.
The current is 65 mA
